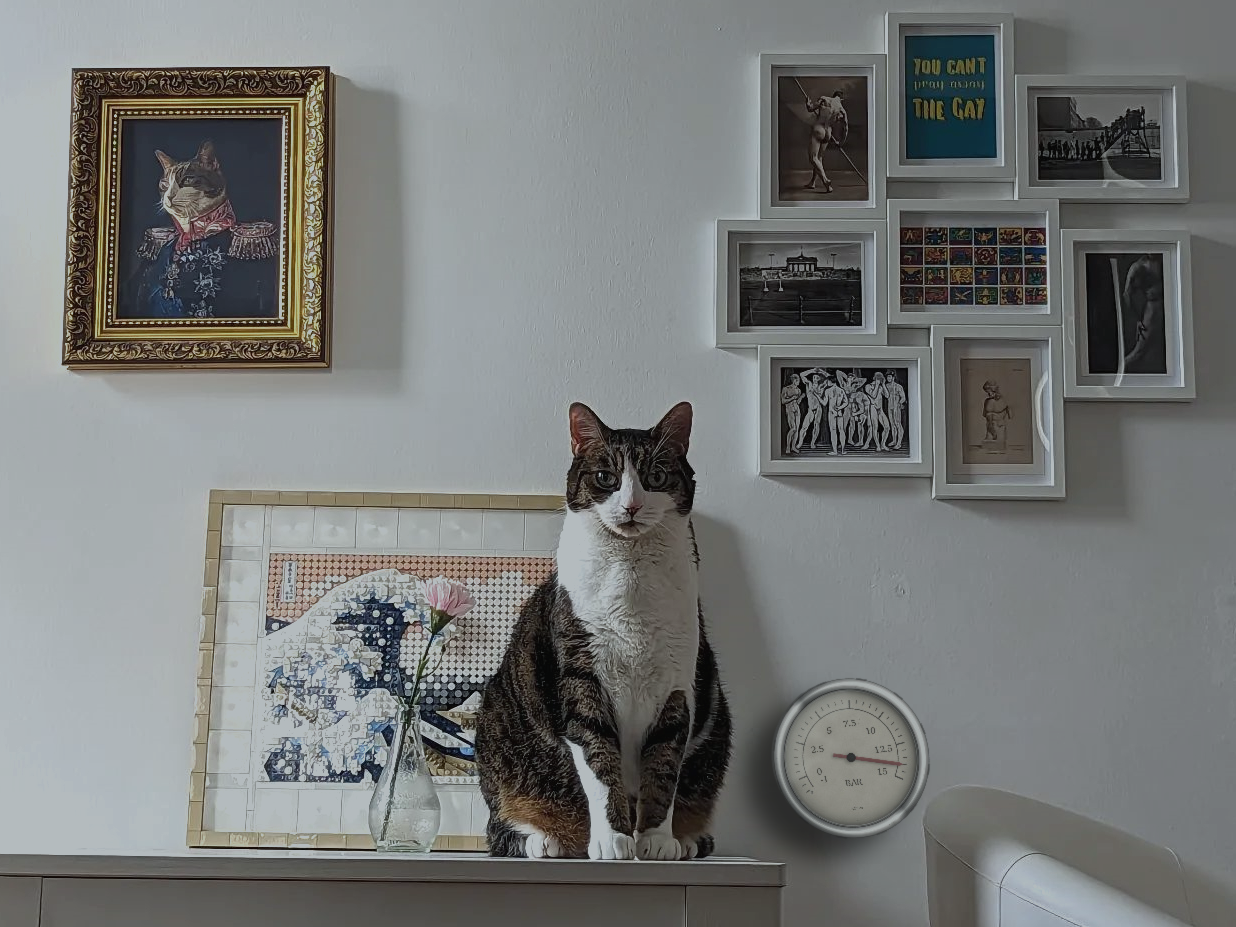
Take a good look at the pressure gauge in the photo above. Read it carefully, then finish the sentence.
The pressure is 14 bar
